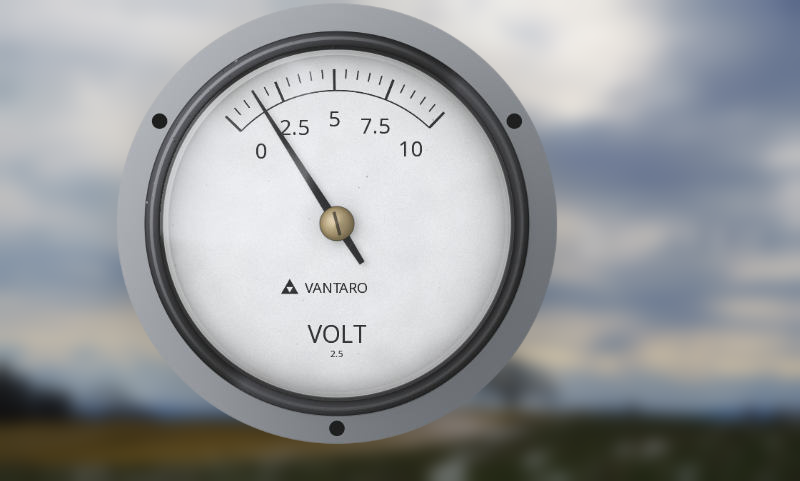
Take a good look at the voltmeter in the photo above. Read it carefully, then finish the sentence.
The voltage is 1.5 V
